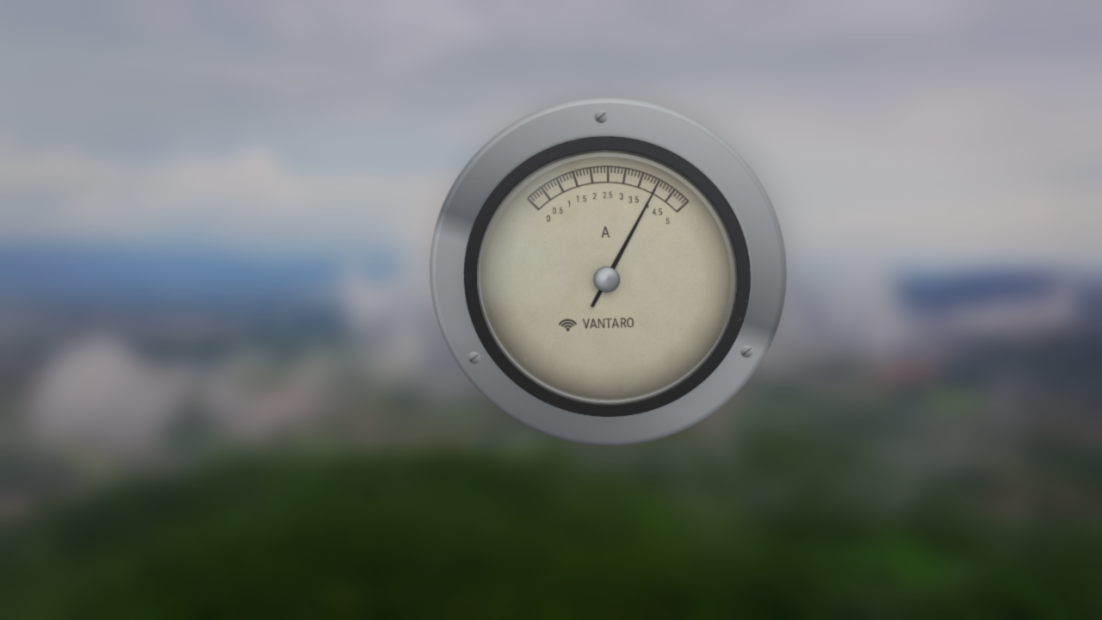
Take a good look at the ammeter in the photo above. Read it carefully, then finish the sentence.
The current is 4 A
